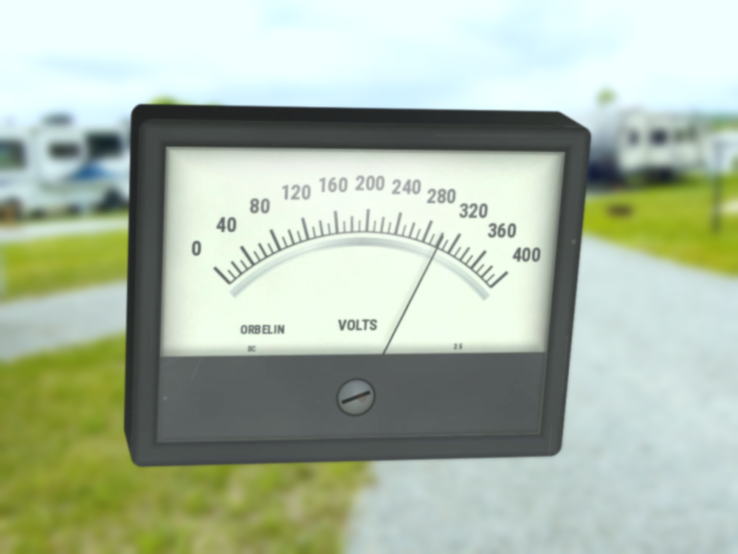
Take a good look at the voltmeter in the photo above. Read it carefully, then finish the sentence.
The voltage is 300 V
